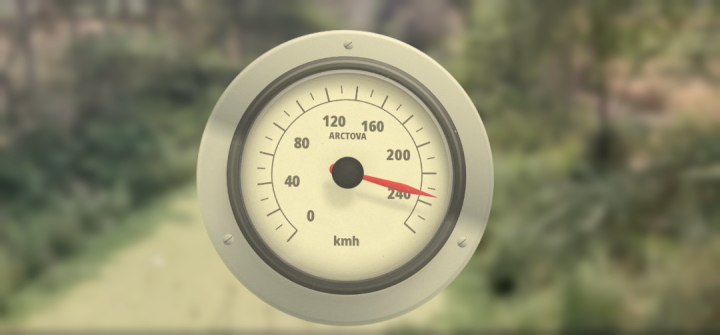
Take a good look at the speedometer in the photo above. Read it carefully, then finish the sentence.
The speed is 235 km/h
